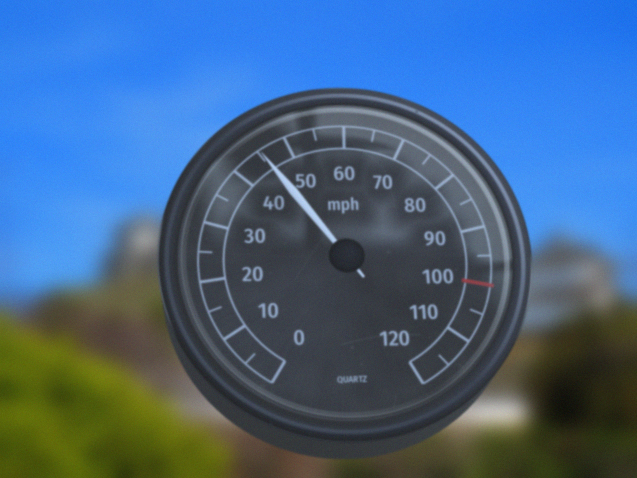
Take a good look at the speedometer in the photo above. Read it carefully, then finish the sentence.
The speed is 45 mph
